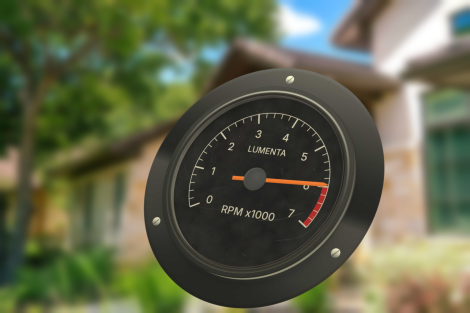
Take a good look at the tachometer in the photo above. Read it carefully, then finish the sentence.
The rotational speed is 6000 rpm
